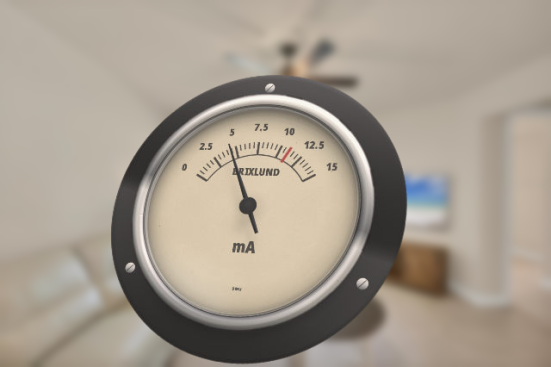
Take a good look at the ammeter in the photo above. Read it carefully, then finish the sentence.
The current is 4.5 mA
